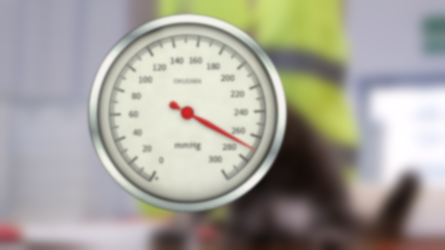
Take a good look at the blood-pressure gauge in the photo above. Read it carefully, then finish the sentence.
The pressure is 270 mmHg
